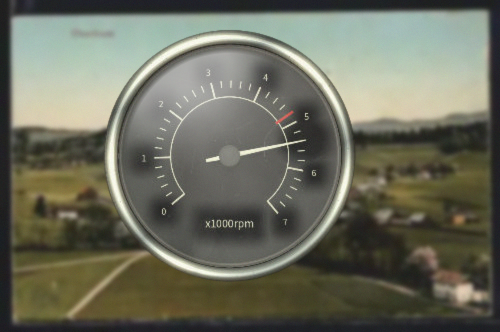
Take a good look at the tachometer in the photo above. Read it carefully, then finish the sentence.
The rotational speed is 5400 rpm
